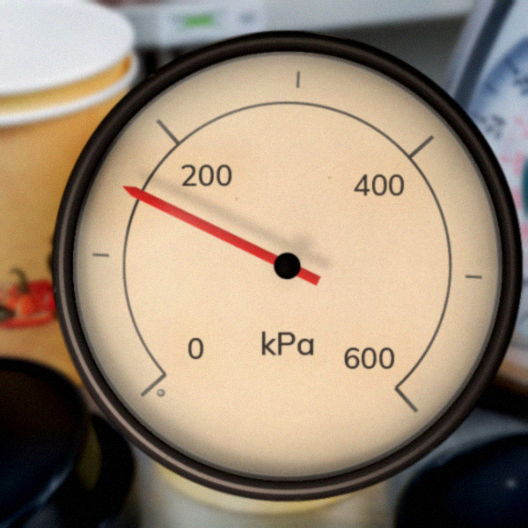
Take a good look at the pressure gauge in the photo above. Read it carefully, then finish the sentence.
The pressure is 150 kPa
